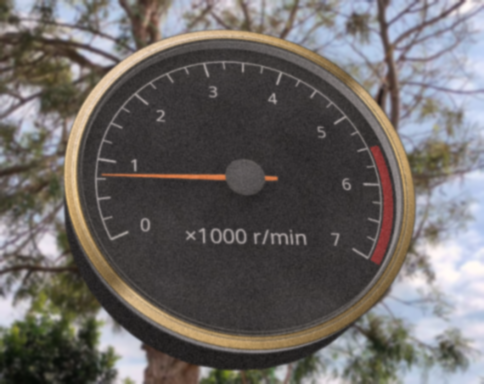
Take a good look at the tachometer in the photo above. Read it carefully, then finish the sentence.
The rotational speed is 750 rpm
